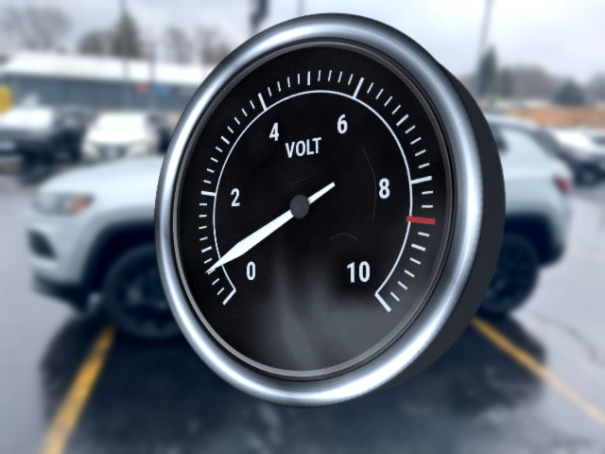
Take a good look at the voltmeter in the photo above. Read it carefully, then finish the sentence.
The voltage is 0.6 V
